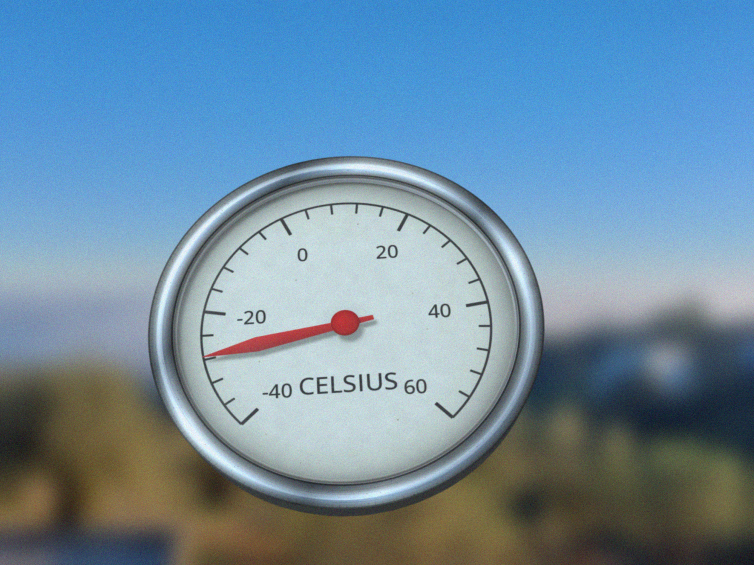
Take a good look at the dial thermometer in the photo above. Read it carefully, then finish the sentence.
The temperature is -28 °C
